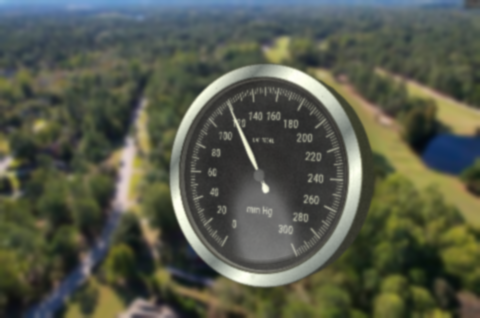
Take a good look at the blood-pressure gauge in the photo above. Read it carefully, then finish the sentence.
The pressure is 120 mmHg
